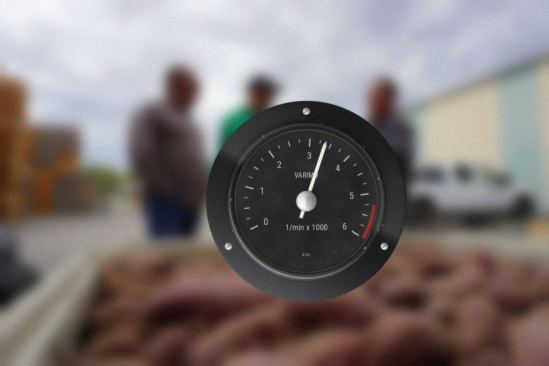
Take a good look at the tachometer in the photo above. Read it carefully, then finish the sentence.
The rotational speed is 3375 rpm
